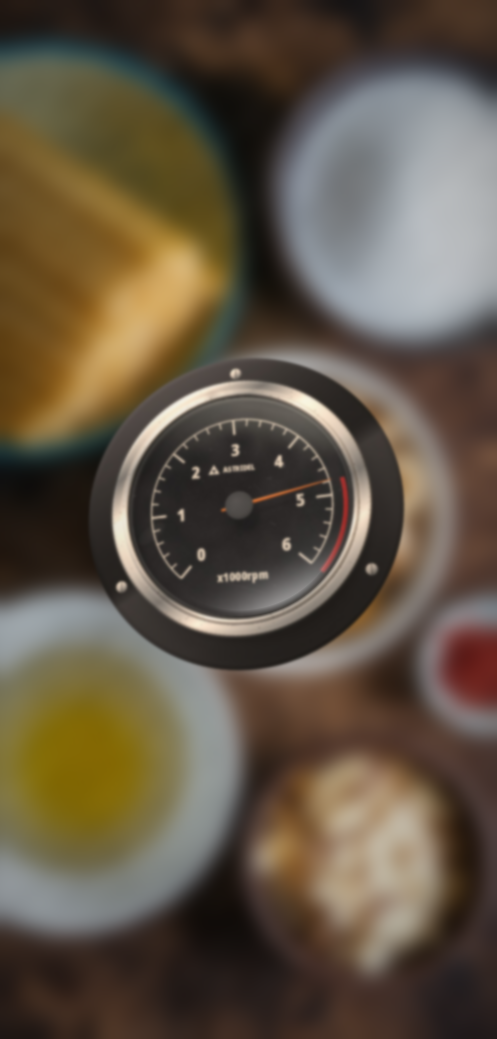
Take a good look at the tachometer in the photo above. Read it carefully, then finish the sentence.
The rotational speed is 4800 rpm
